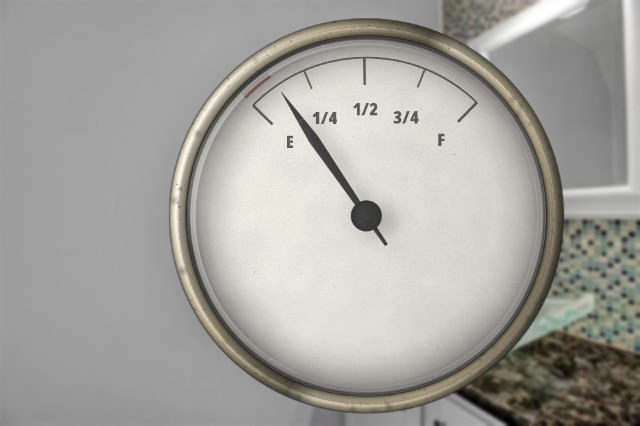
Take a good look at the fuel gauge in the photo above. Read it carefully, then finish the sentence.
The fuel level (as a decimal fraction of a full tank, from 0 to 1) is 0.125
